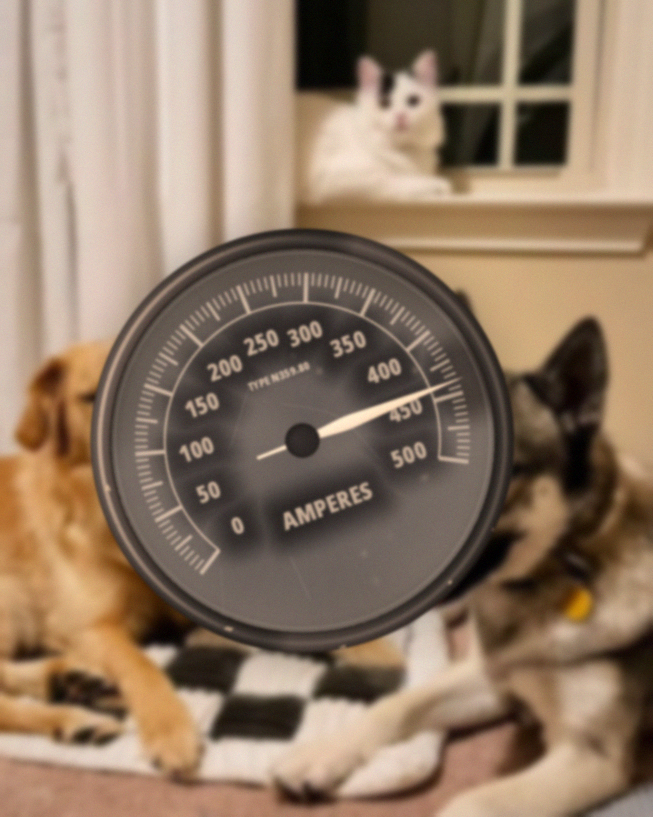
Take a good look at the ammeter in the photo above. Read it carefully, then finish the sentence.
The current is 440 A
